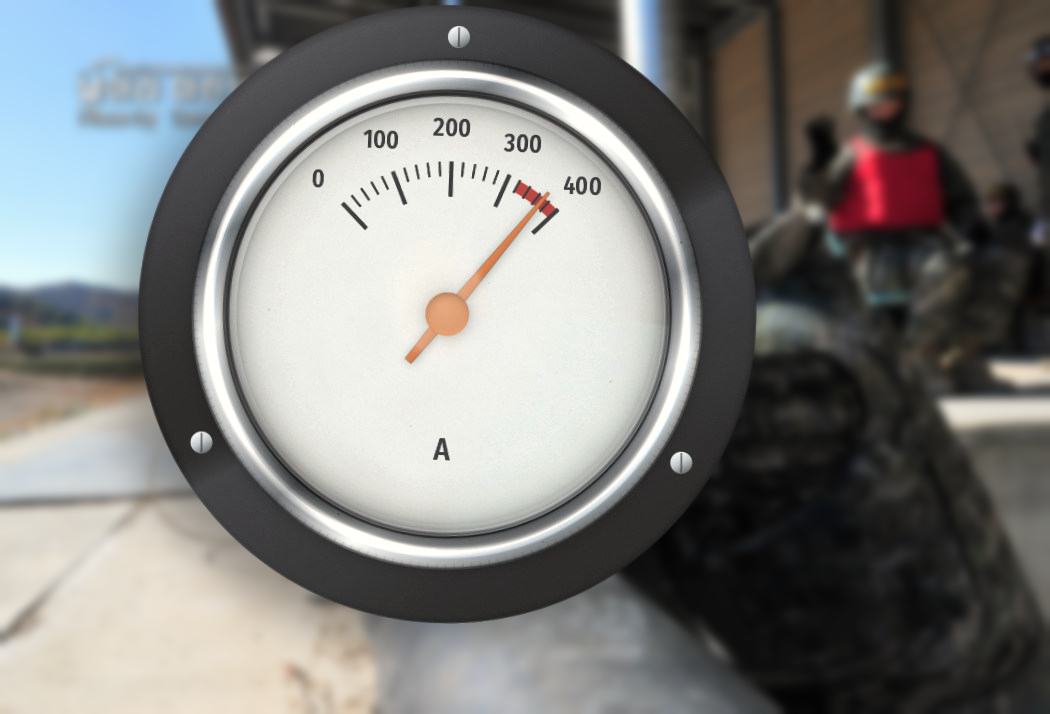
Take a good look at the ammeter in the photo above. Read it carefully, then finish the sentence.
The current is 370 A
